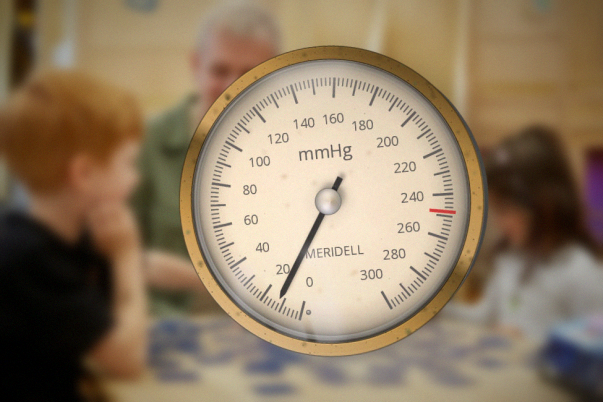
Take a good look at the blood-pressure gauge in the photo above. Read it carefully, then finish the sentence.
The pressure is 12 mmHg
